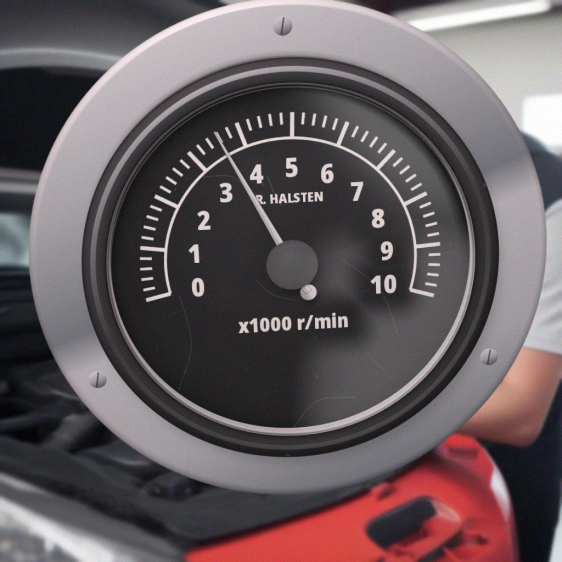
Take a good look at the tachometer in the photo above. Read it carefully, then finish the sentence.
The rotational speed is 3600 rpm
